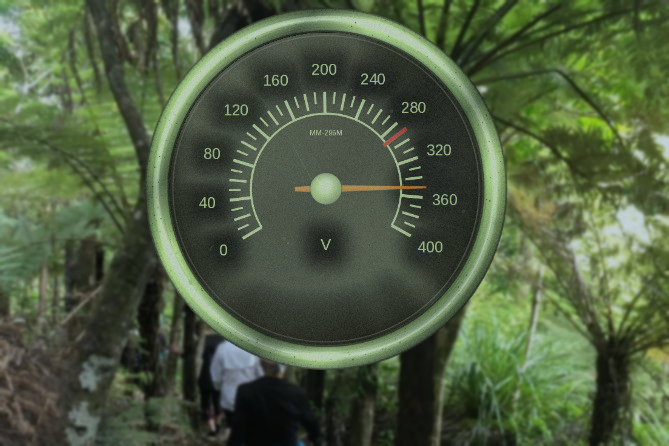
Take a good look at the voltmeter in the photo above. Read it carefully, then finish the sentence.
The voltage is 350 V
